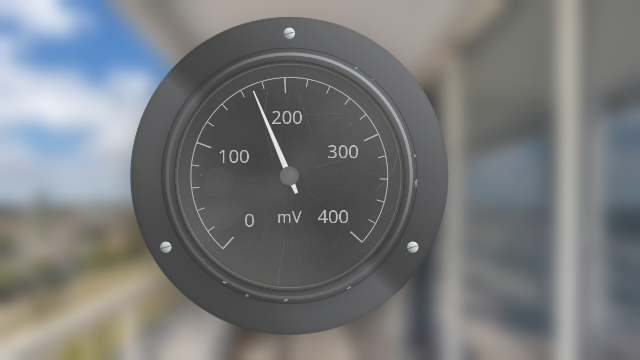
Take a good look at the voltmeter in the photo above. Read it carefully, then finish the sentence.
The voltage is 170 mV
